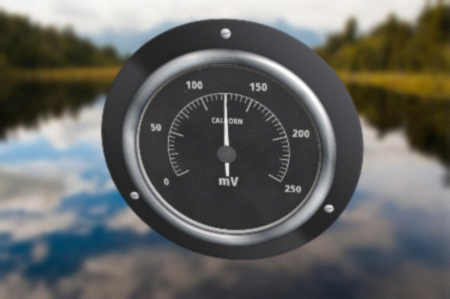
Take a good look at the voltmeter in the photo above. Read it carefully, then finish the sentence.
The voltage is 125 mV
